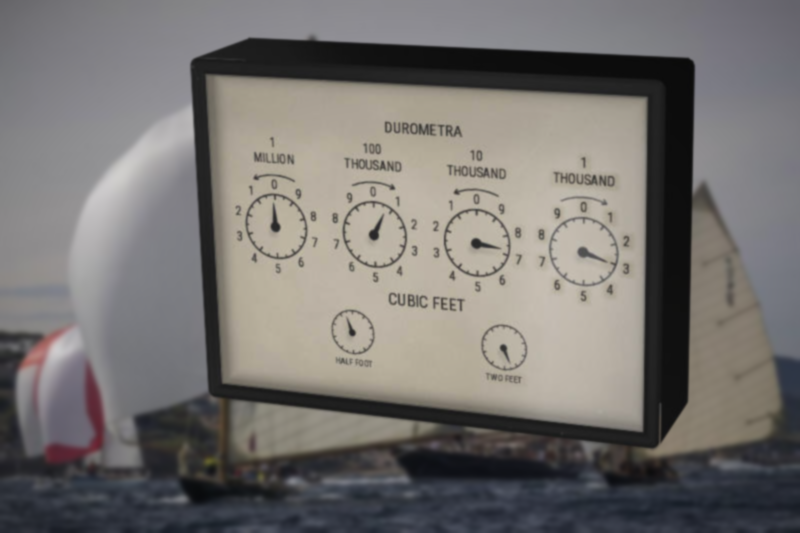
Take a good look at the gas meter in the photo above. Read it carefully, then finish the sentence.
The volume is 7300 ft³
